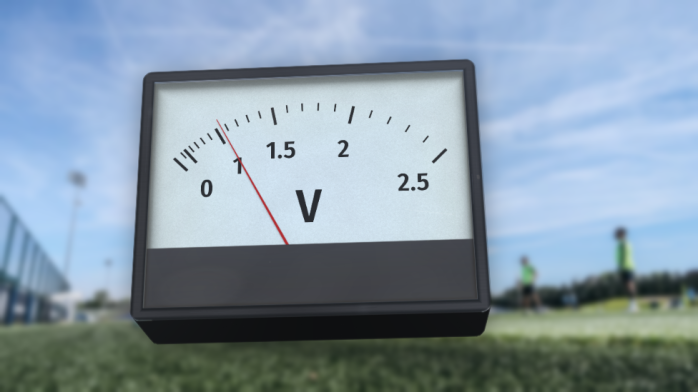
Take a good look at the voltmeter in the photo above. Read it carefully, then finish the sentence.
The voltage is 1.05 V
